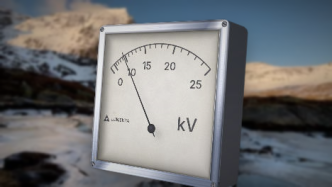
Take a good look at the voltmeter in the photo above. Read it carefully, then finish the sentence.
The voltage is 10 kV
